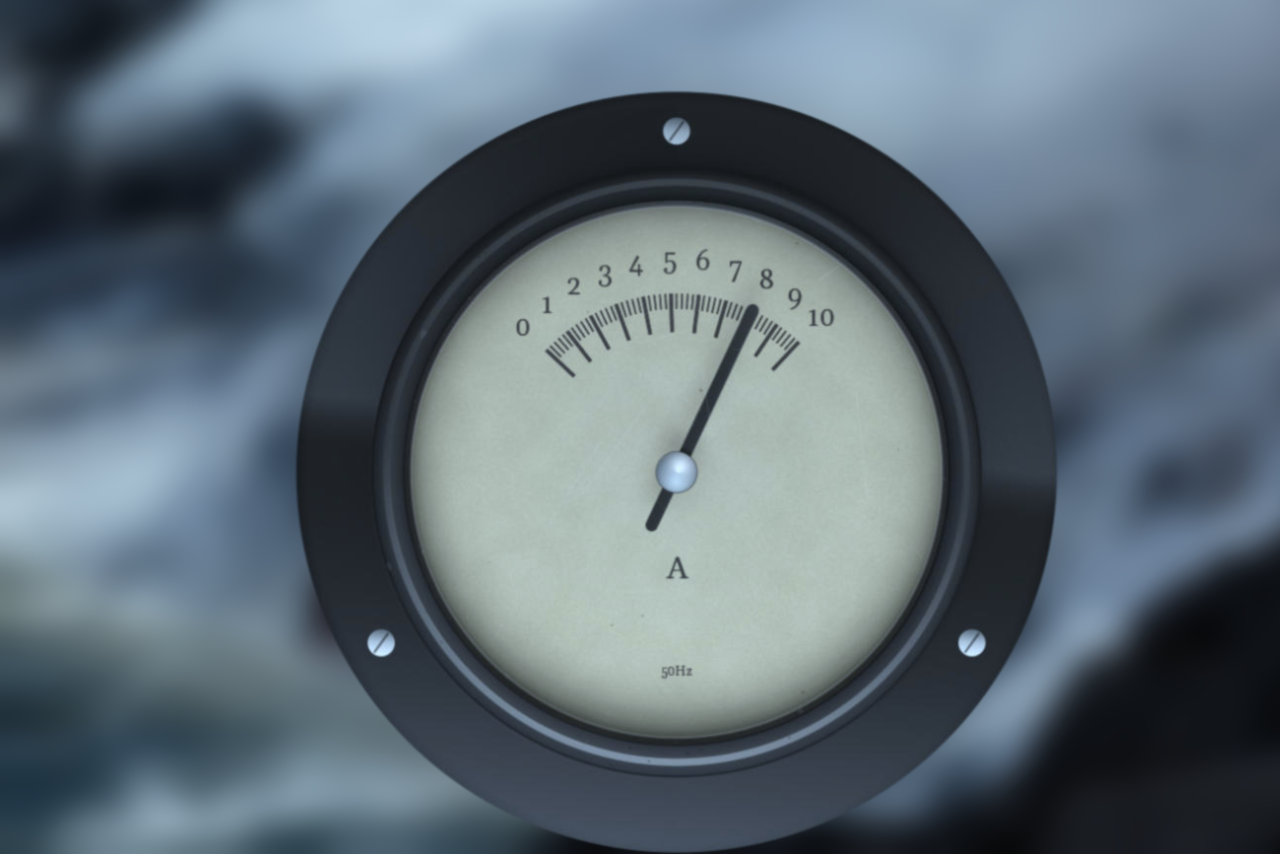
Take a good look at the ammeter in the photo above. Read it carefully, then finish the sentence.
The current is 8 A
